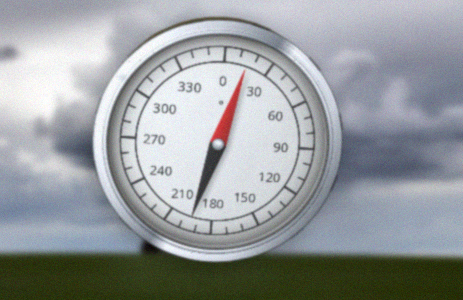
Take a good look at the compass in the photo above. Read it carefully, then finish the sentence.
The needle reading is 15 °
